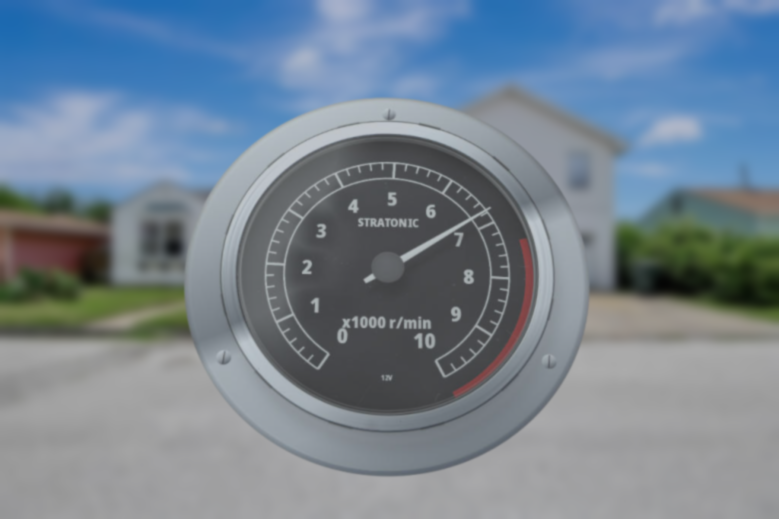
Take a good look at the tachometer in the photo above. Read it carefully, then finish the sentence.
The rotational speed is 6800 rpm
